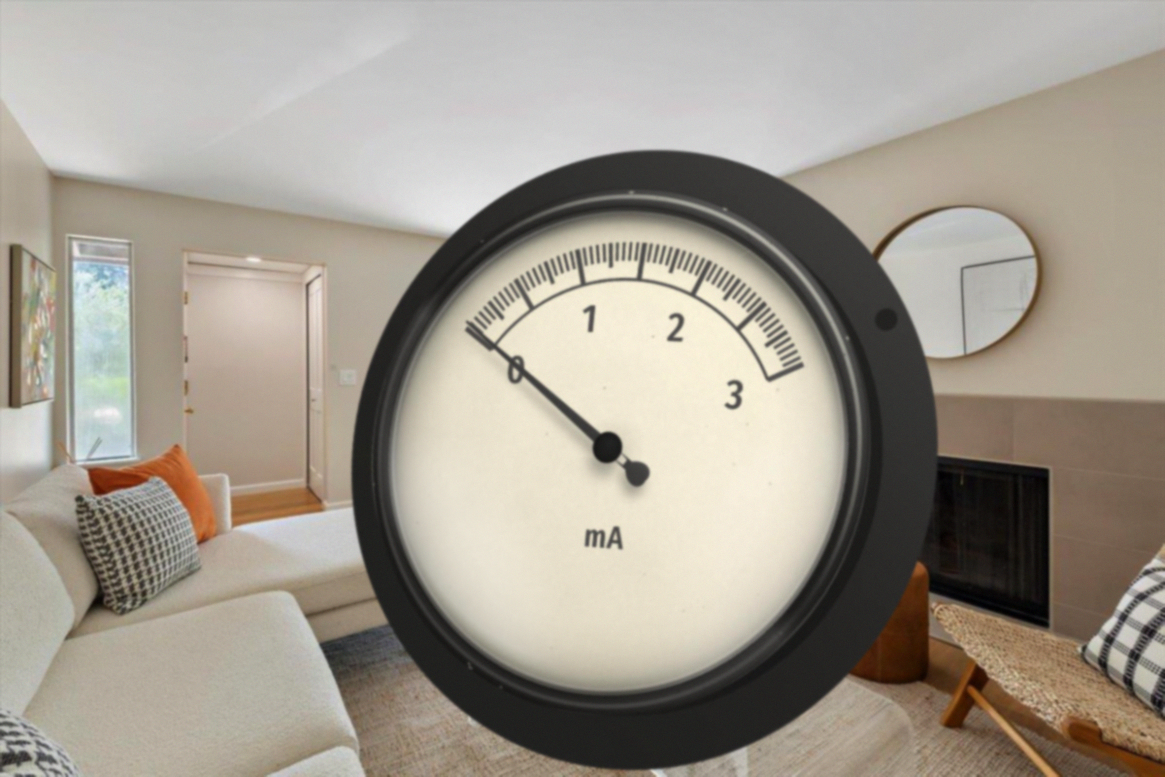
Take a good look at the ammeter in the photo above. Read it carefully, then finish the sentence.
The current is 0.05 mA
